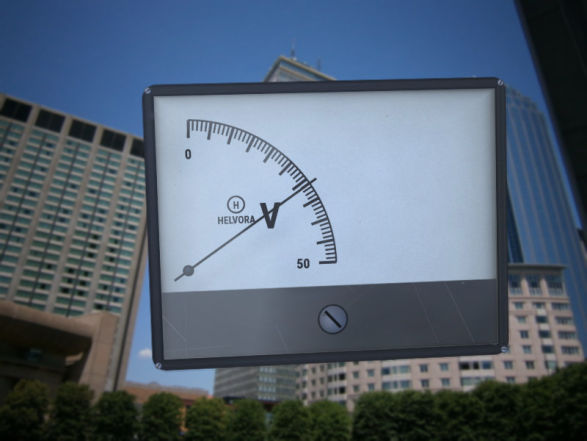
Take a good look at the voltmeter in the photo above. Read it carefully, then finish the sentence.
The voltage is 31 V
